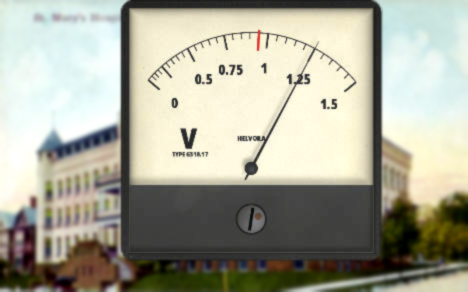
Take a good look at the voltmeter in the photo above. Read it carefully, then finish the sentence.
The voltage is 1.25 V
